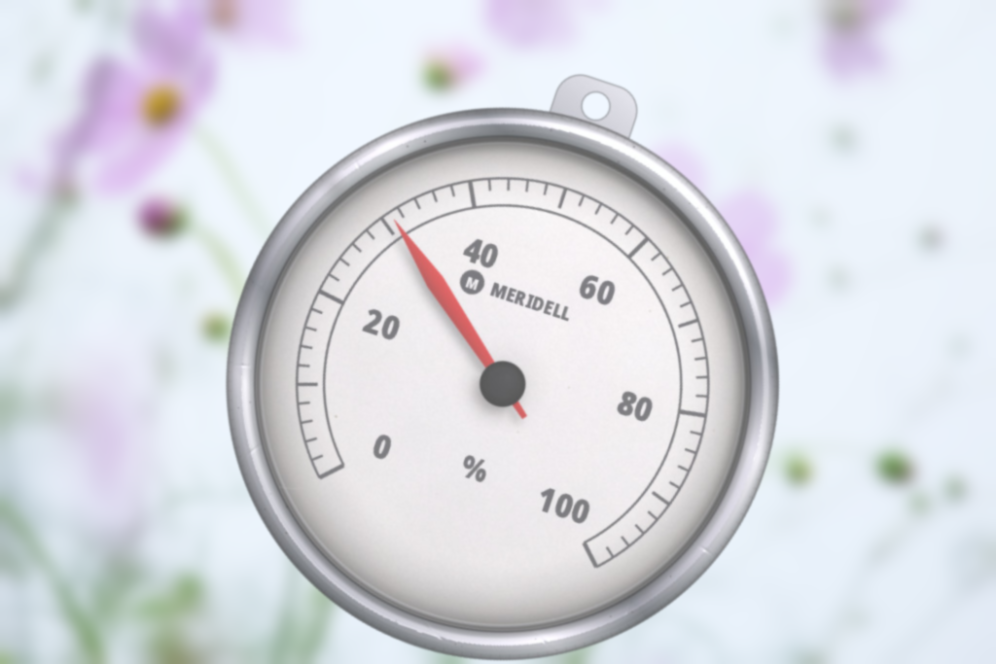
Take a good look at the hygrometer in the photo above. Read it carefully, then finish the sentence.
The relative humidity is 31 %
